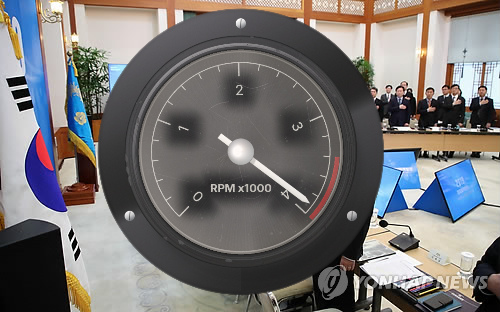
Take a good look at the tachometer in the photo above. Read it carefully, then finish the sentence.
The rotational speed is 3900 rpm
